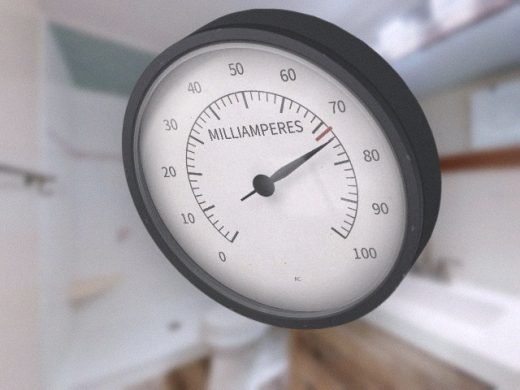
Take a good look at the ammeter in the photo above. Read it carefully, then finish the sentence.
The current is 74 mA
